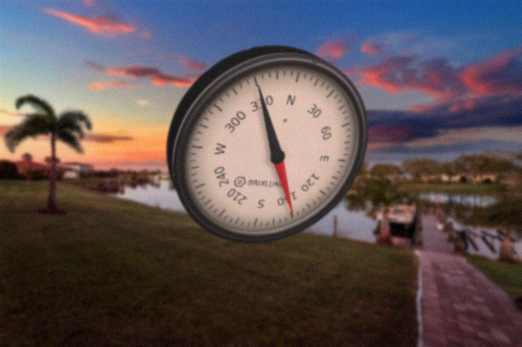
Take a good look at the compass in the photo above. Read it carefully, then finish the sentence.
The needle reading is 150 °
